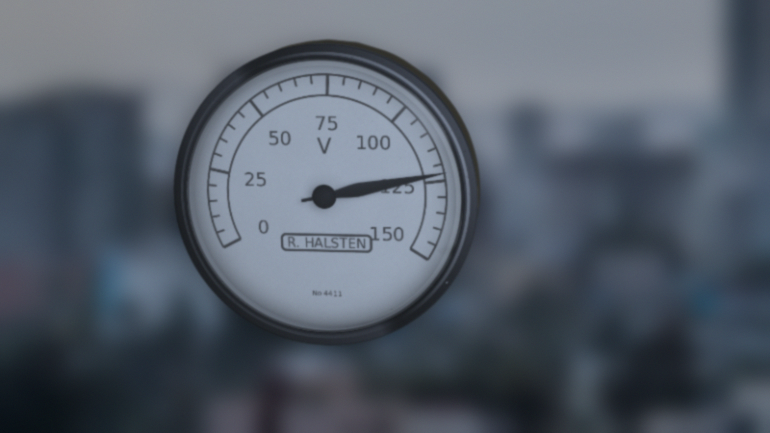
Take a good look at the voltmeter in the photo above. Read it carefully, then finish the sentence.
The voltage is 122.5 V
